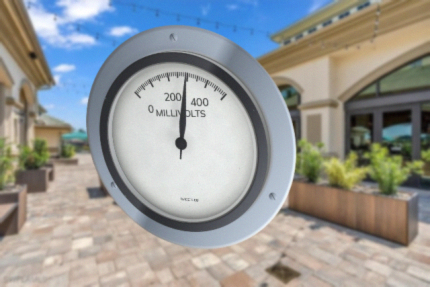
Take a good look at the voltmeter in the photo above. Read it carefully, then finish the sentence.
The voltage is 300 mV
